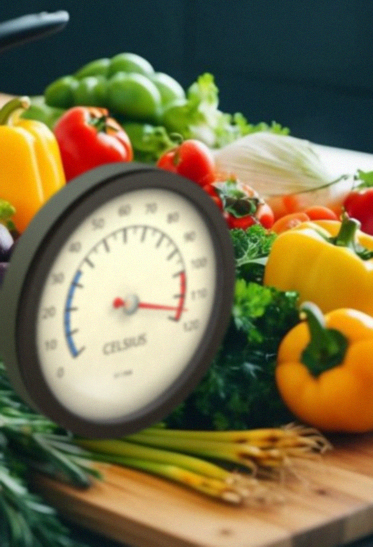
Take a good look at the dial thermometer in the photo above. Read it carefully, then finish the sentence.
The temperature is 115 °C
